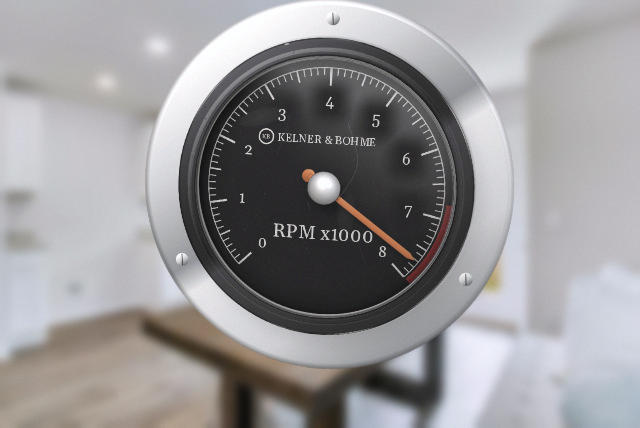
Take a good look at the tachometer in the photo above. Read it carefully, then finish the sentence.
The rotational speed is 7700 rpm
